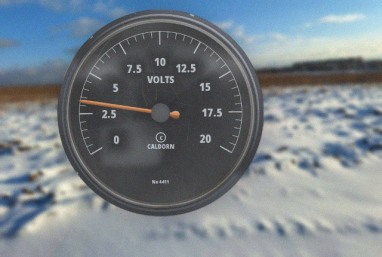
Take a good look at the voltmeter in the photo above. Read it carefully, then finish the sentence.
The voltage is 3.25 V
